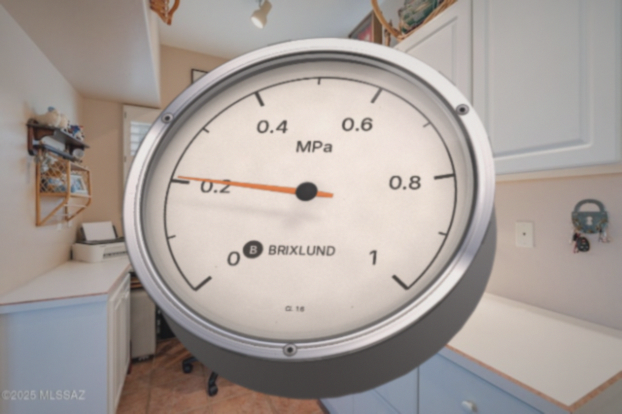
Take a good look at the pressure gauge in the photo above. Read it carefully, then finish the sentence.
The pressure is 0.2 MPa
